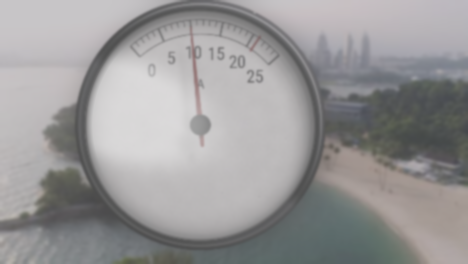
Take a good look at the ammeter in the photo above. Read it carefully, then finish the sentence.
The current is 10 A
